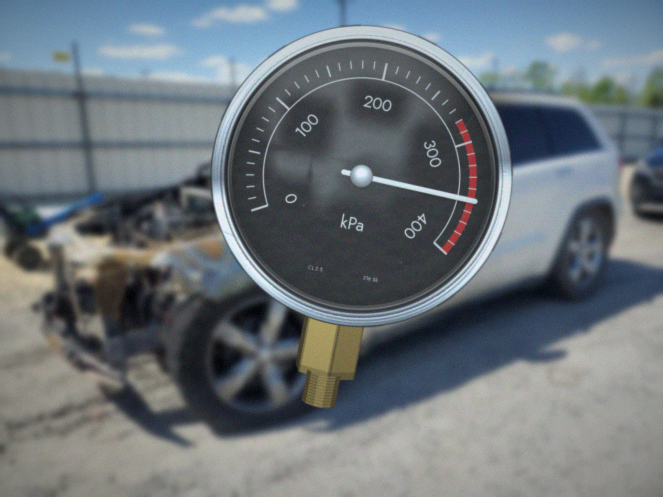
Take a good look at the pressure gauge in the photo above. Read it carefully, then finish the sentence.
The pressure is 350 kPa
